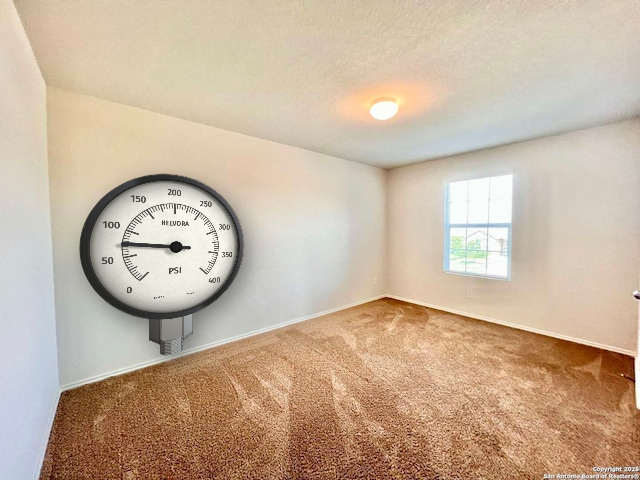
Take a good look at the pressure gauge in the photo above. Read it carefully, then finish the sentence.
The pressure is 75 psi
